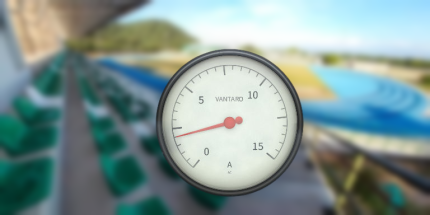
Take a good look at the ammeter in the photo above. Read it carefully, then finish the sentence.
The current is 2 A
